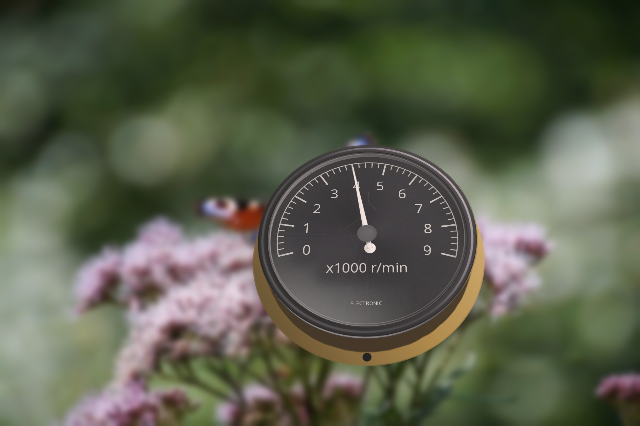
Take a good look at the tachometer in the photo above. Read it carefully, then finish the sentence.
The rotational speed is 4000 rpm
